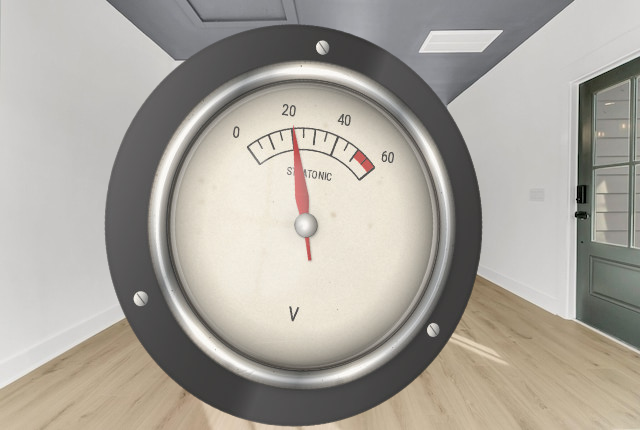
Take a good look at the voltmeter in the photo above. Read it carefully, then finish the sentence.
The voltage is 20 V
